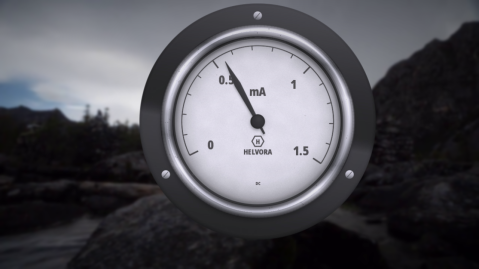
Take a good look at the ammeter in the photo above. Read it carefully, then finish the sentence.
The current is 0.55 mA
